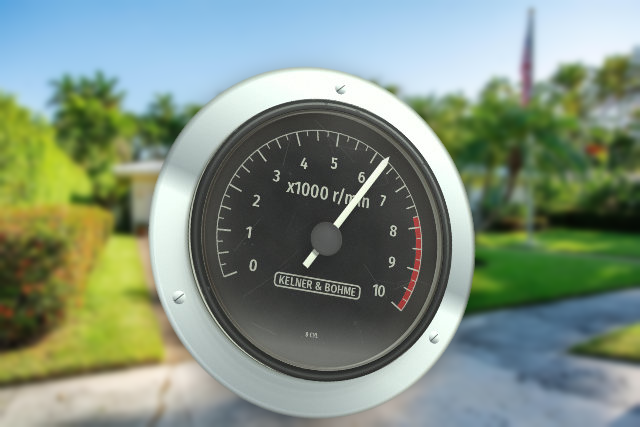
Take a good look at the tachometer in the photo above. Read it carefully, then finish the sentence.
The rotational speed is 6250 rpm
